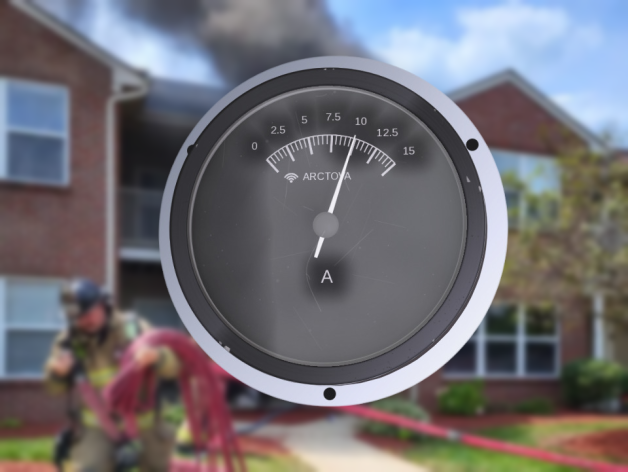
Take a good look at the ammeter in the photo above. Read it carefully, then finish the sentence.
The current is 10 A
